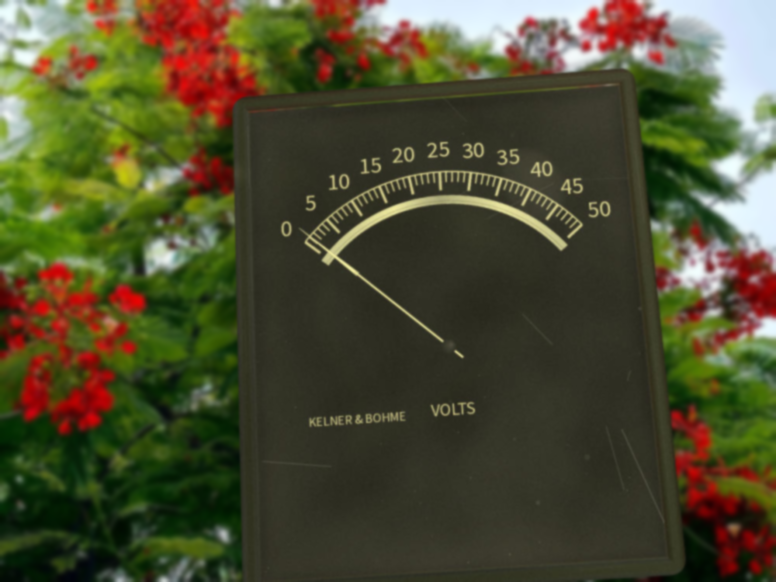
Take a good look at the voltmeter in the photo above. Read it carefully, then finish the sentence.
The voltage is 1 V
